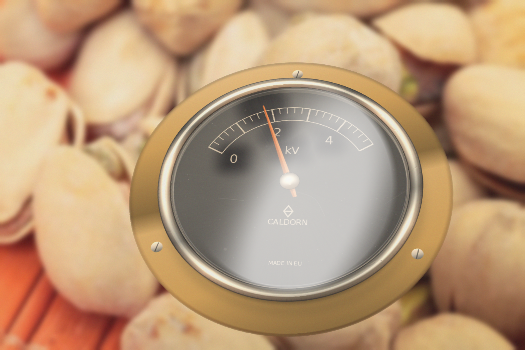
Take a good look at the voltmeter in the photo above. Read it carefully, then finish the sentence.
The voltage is 1.8 kV
